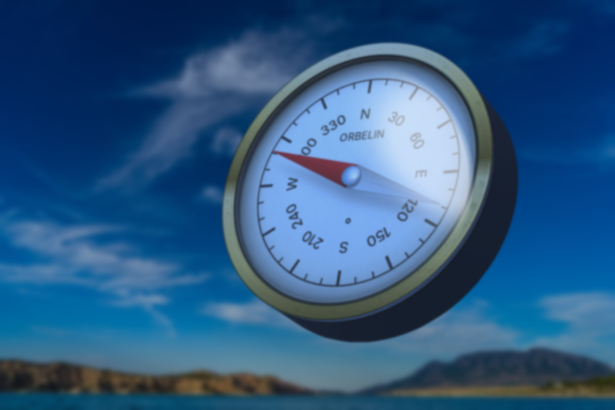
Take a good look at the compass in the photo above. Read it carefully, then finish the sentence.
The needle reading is 290 °
